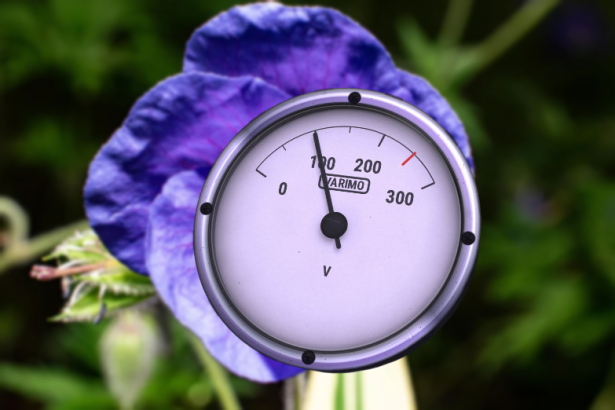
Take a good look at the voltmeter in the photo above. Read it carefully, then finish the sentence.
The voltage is 100 V
